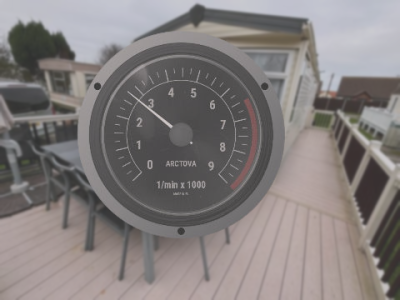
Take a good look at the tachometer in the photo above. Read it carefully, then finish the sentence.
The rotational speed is 2750 rpm
